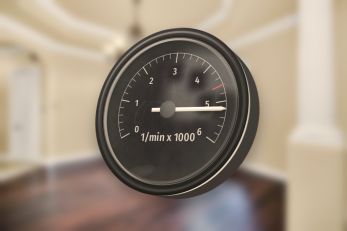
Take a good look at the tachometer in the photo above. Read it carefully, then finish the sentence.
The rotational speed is 5200 rpm
